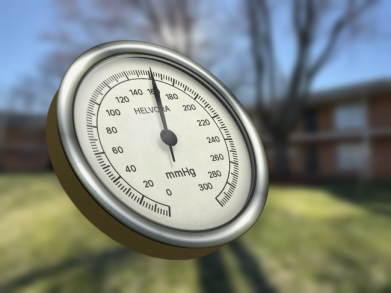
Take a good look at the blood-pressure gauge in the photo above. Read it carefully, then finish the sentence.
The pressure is 160 mmHg
